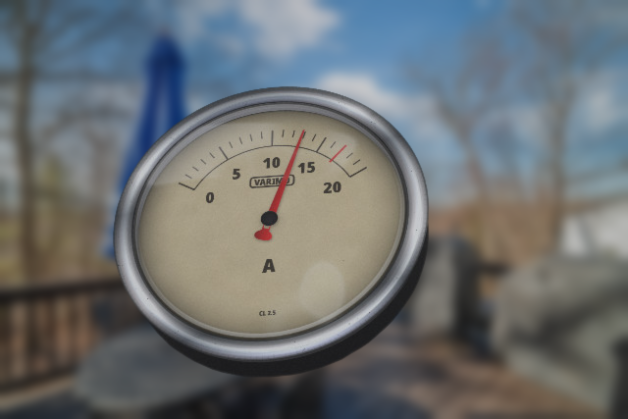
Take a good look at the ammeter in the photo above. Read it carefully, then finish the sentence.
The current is 13 A
